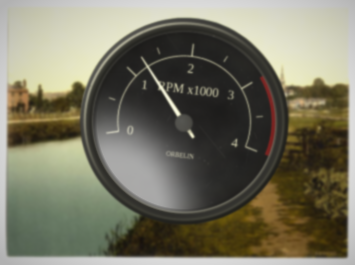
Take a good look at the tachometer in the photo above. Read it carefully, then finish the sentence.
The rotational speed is 1250 rpm
